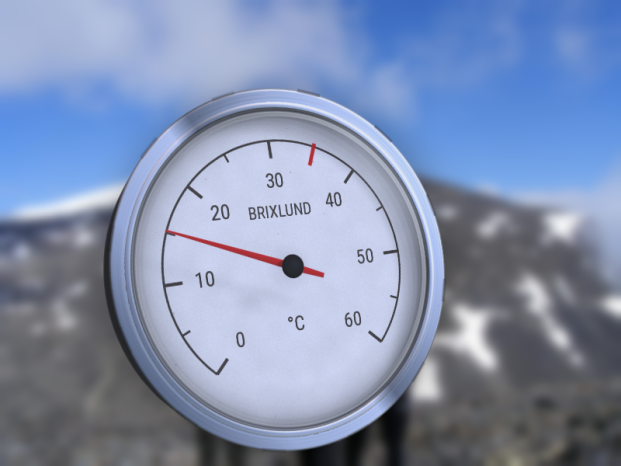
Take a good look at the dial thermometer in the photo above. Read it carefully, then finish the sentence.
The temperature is 15 °C
